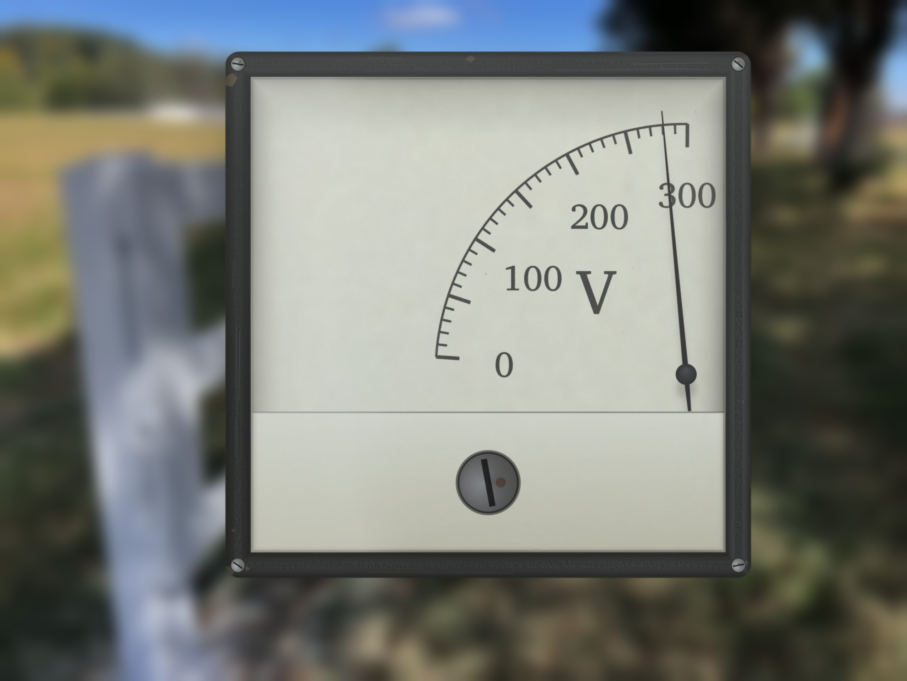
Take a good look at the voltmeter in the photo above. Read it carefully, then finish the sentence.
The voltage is 280 V
